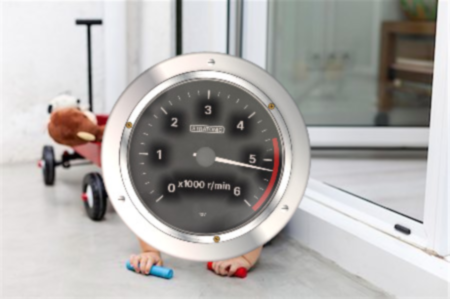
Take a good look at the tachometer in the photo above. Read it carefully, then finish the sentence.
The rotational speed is 5200 rpm
